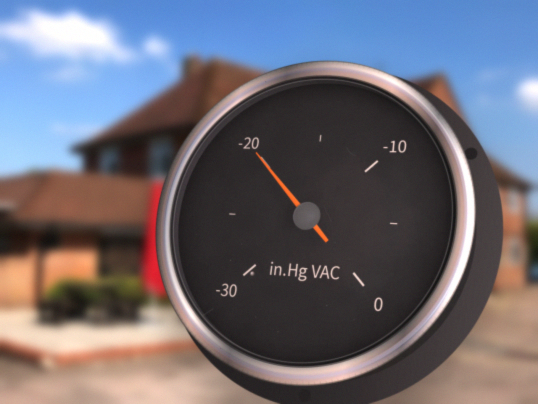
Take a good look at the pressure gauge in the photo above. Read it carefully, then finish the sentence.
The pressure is -20 inHg
